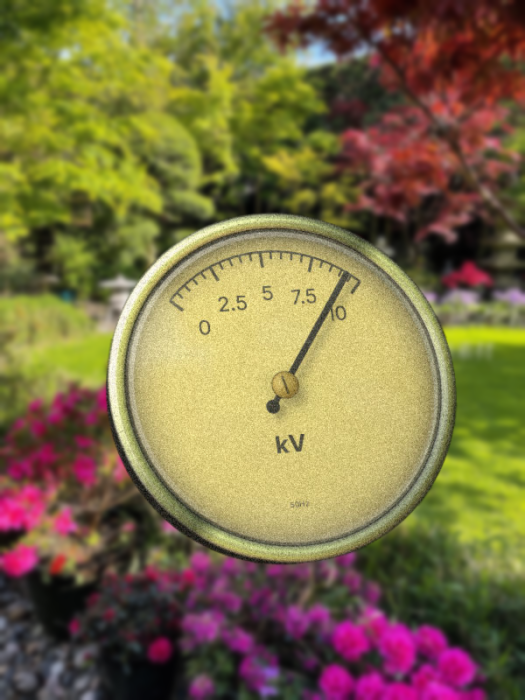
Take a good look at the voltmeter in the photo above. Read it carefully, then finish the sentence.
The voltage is 9.25 kV
